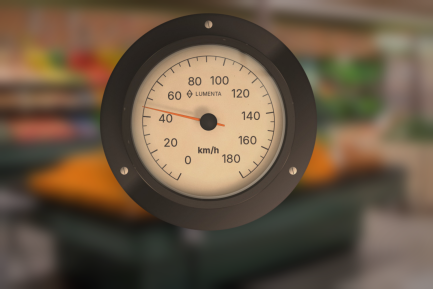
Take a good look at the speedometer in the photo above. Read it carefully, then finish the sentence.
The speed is 45 km/h
